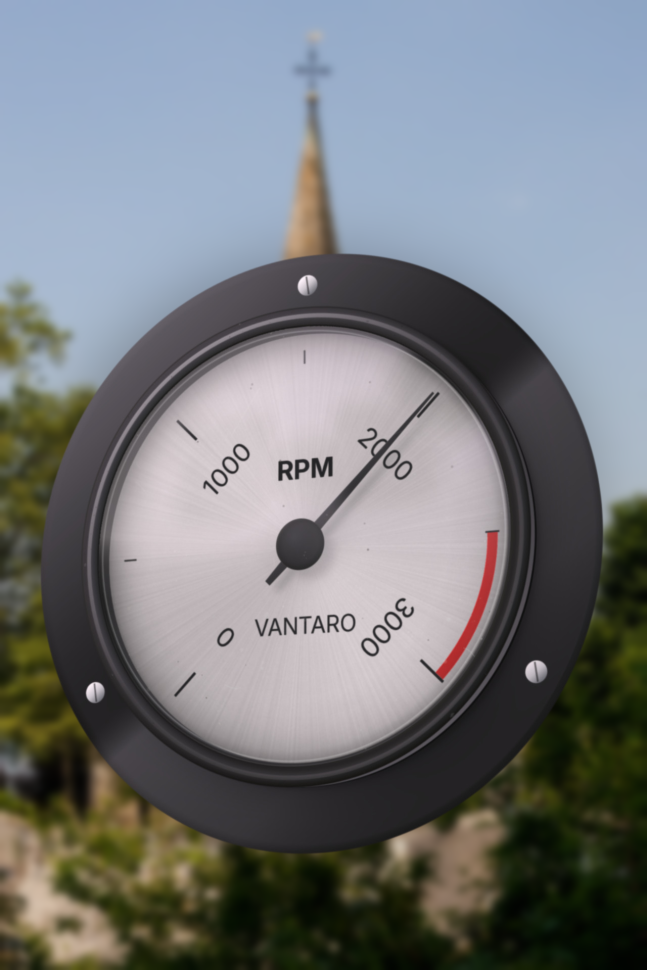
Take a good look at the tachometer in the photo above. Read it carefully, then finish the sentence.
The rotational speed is 2000 rpm
